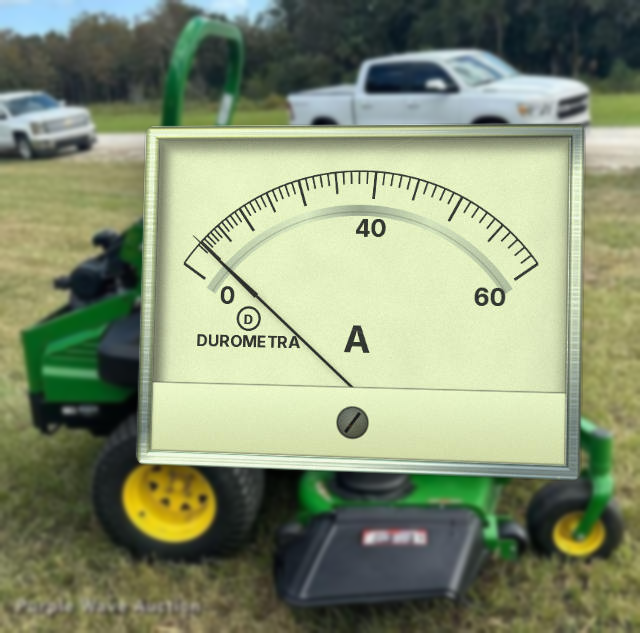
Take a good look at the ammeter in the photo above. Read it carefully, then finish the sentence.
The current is 10 A
